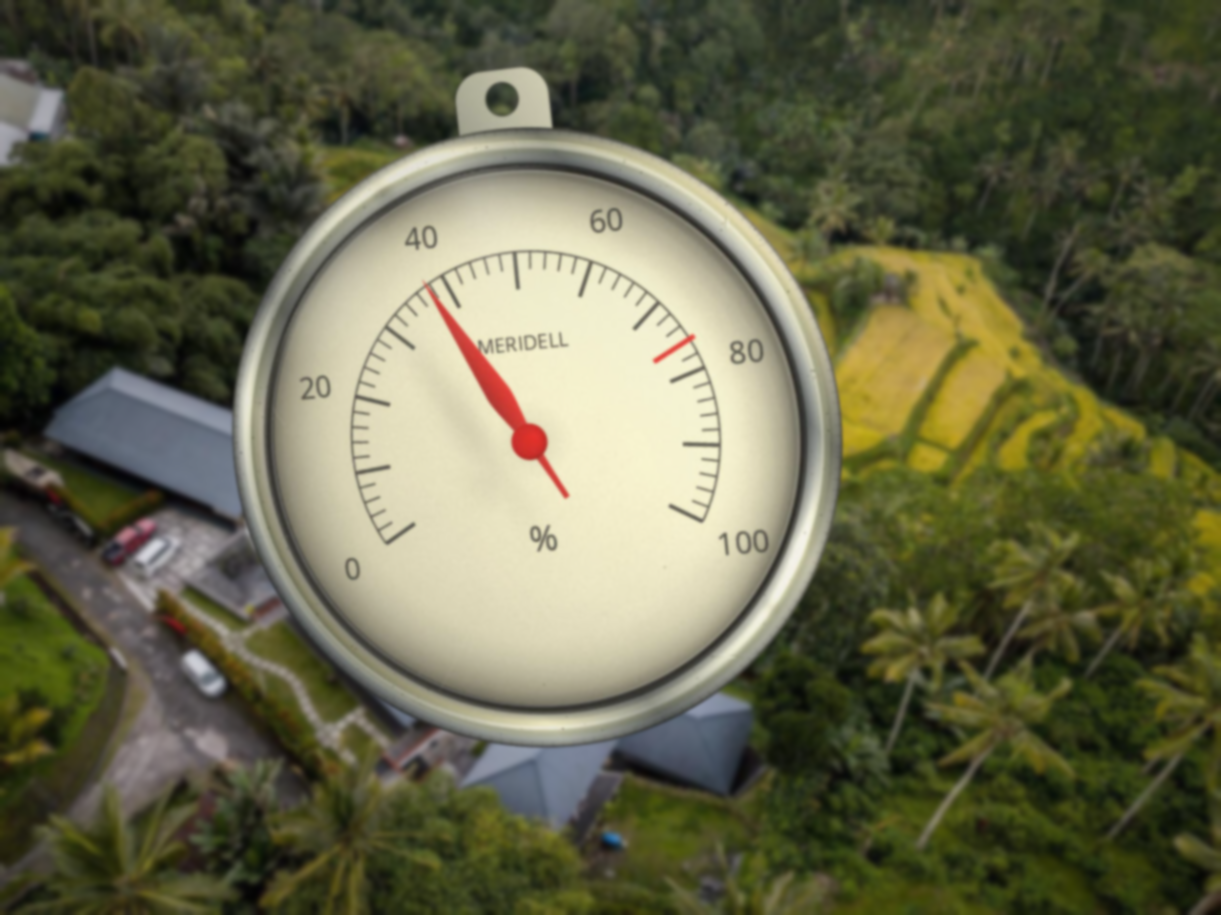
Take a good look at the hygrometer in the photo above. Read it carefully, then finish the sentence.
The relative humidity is 38 %
